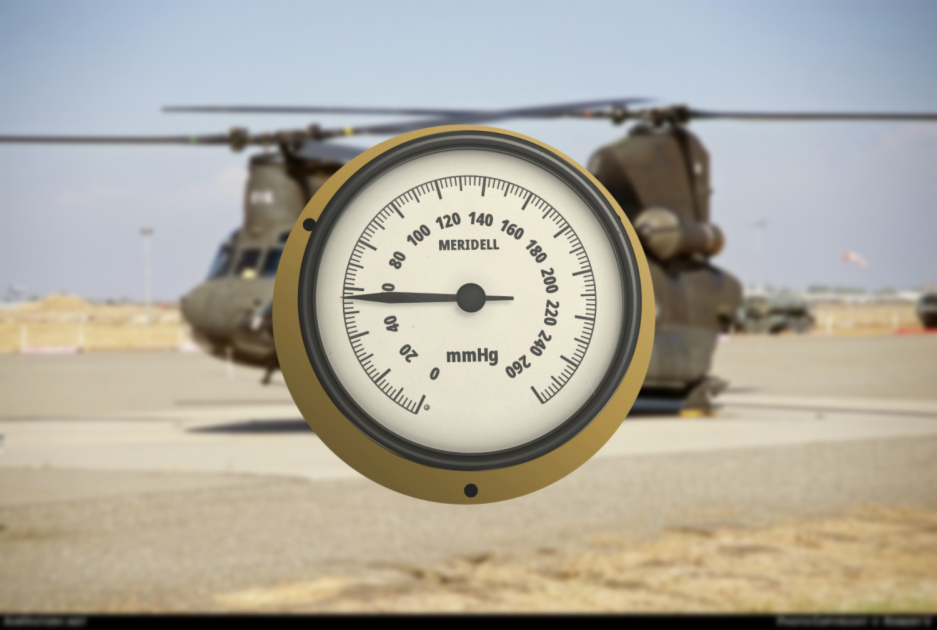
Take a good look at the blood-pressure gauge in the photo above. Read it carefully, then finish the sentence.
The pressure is 56 mmHg
